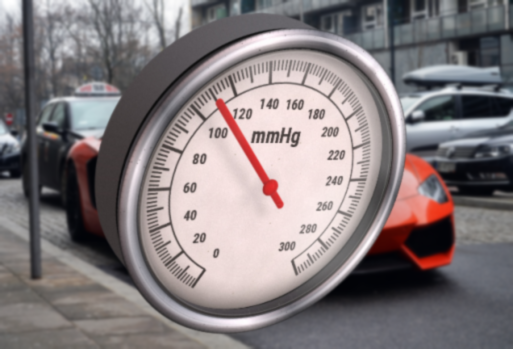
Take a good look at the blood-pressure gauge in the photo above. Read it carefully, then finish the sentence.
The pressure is 110 mmHg
